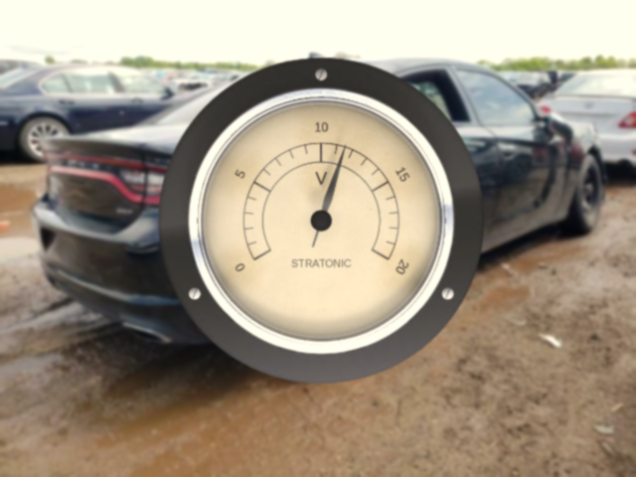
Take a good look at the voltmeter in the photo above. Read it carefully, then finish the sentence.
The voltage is 11.5 V
